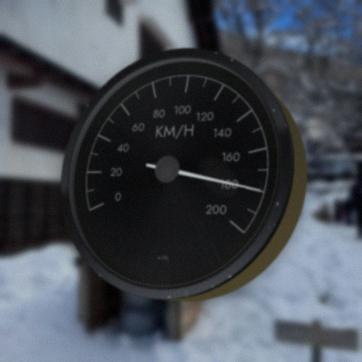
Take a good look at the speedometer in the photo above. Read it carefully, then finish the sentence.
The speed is 180 km/h
